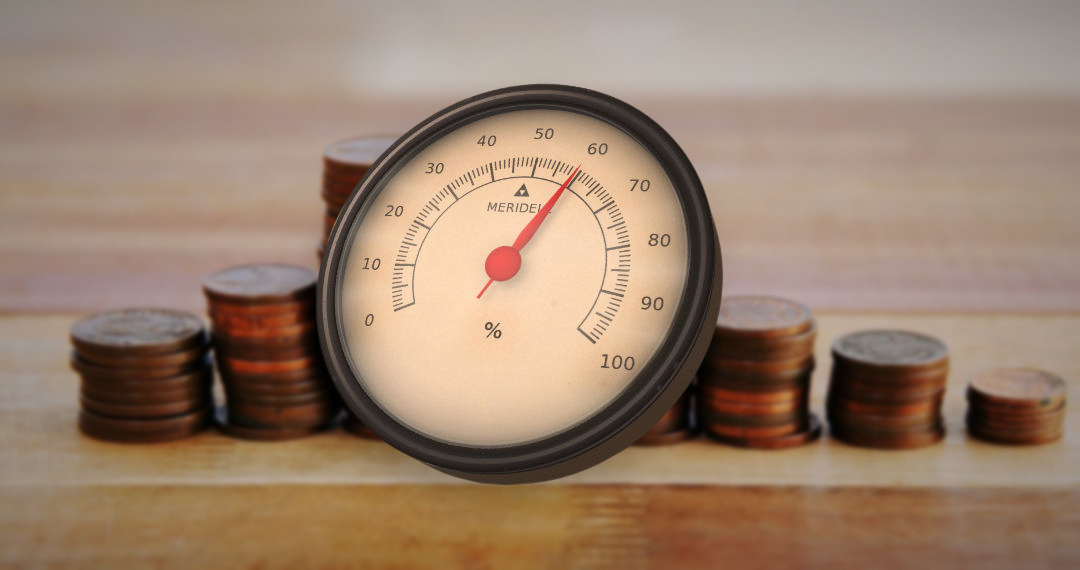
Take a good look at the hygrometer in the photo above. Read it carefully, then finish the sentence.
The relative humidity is 60 %
